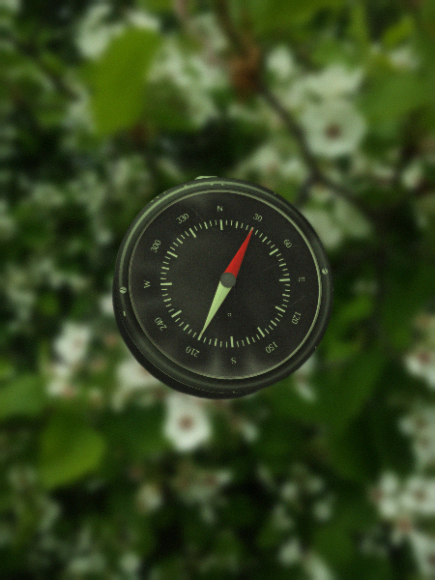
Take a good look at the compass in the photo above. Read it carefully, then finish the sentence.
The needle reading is 30 °
